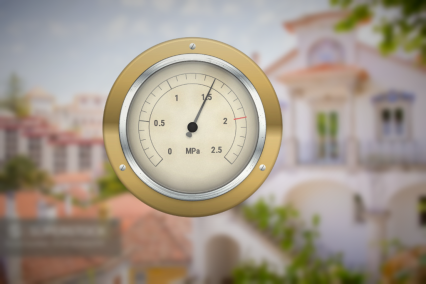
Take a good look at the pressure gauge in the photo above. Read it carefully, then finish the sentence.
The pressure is 1.5 MPa
